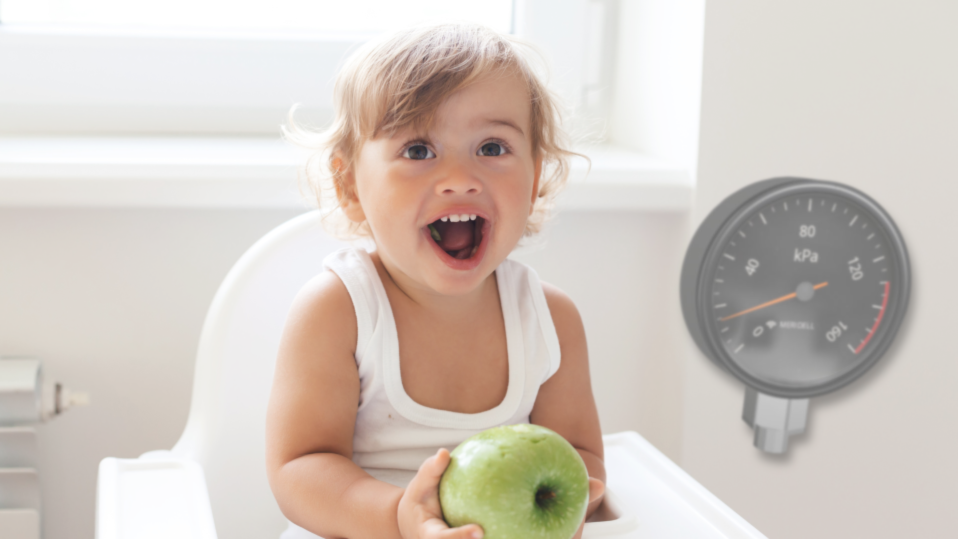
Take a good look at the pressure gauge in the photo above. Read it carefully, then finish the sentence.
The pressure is 15 kPa
